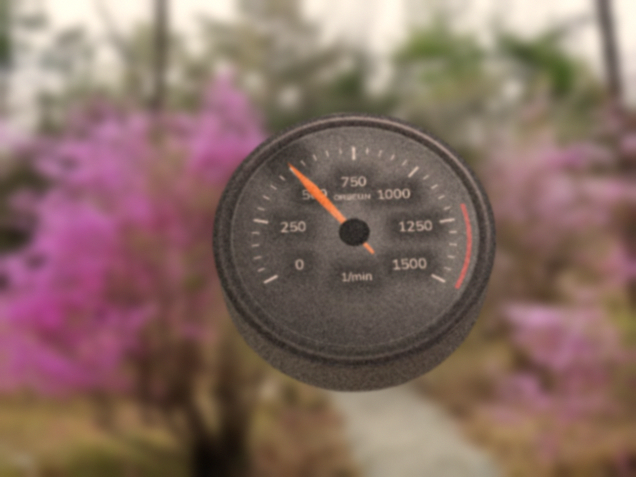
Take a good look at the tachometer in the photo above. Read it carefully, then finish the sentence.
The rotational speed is 500 rpm
